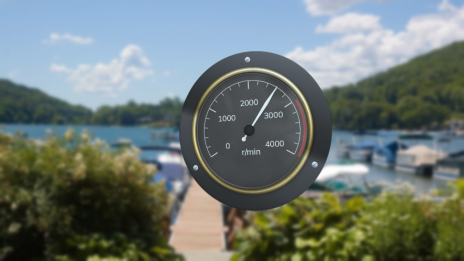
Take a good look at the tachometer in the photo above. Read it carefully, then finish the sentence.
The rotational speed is 2600 rpm
